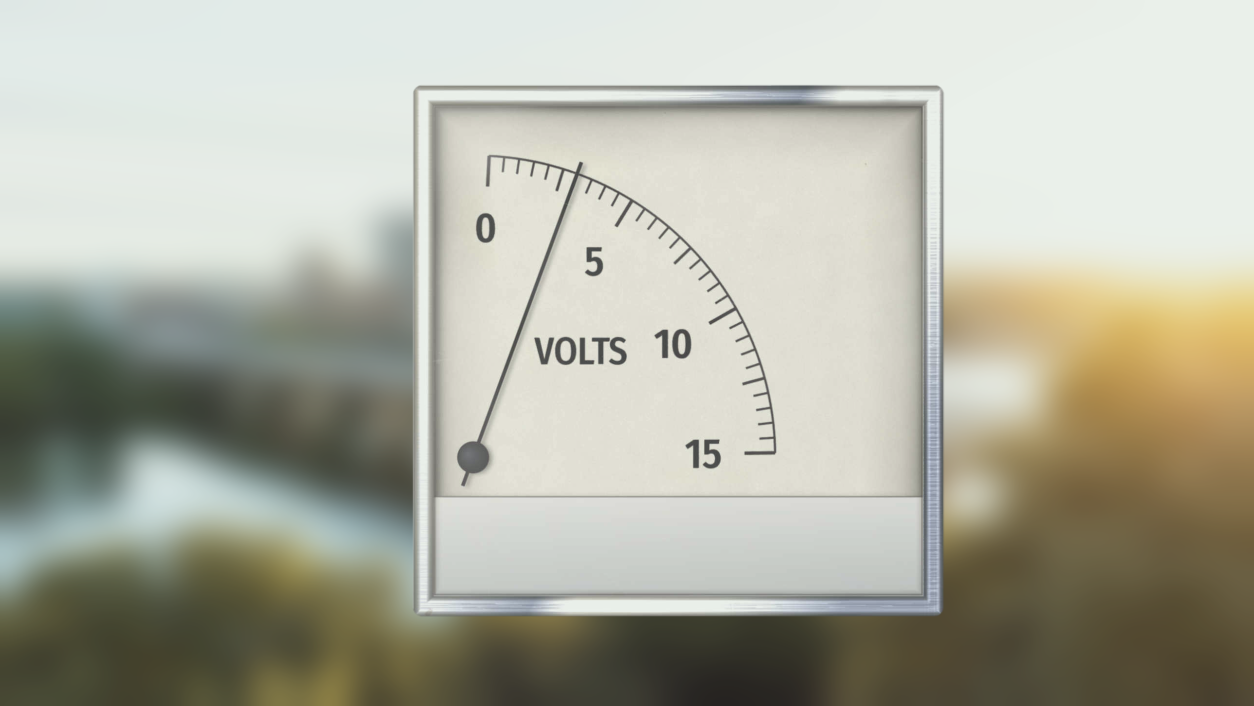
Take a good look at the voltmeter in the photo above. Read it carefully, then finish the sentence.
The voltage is 3 V
